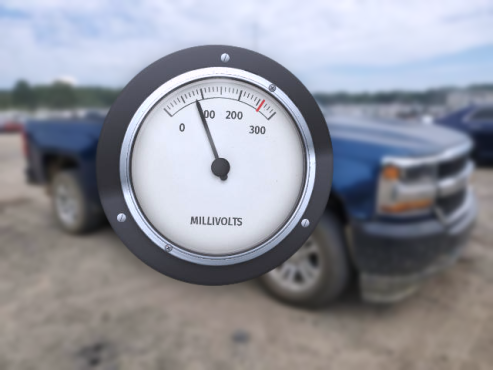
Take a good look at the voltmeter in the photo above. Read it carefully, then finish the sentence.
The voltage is 80 mV
